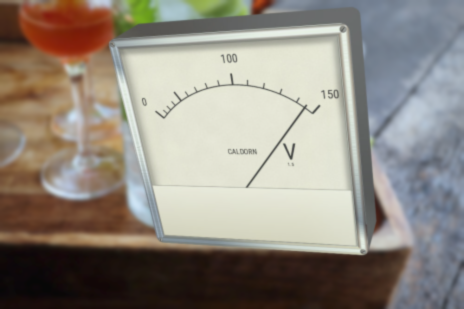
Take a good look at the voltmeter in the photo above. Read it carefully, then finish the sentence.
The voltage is 145 V
